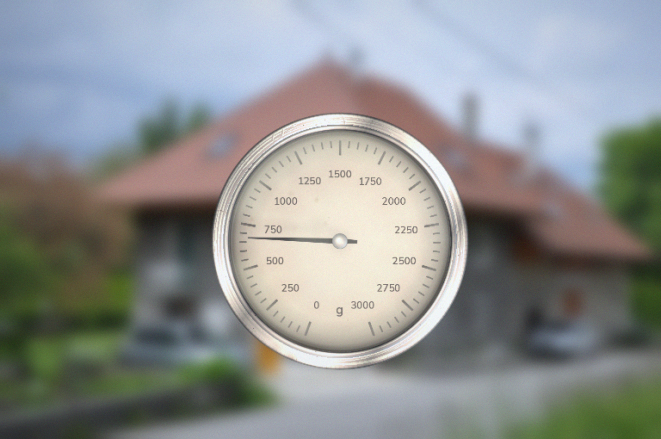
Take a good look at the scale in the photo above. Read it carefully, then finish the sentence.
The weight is 675 g
